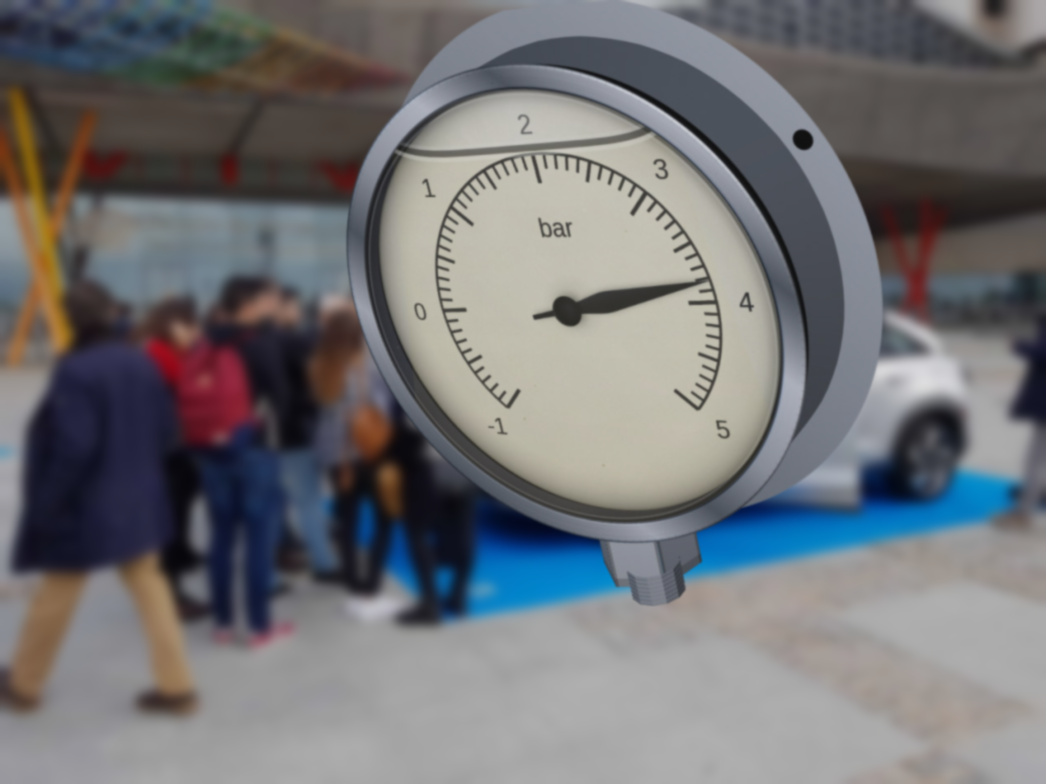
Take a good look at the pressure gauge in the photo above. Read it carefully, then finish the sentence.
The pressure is 3.8 bar
